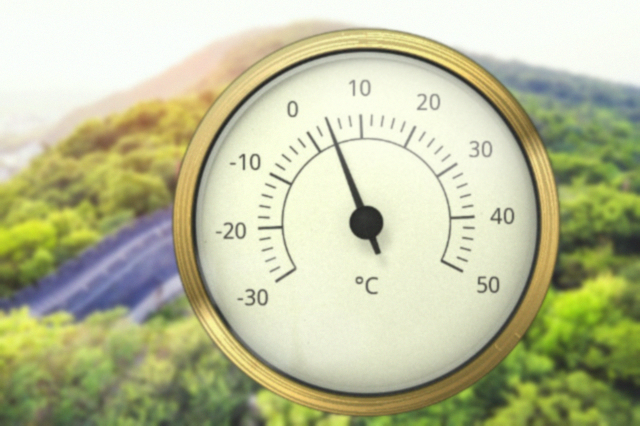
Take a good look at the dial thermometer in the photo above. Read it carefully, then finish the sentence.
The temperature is 4 °C
